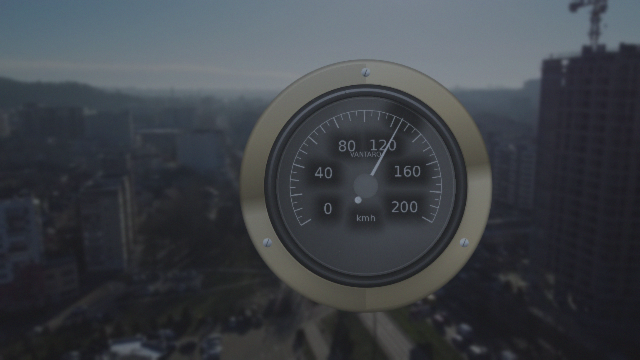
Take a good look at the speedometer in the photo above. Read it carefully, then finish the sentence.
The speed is 125 km/h
